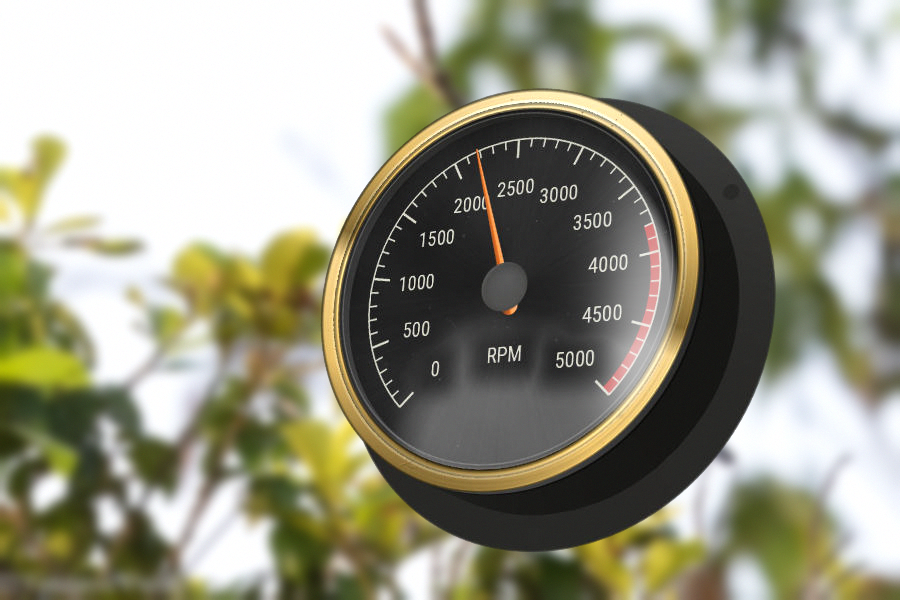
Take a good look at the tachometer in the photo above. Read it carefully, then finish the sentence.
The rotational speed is 2200 rpm
